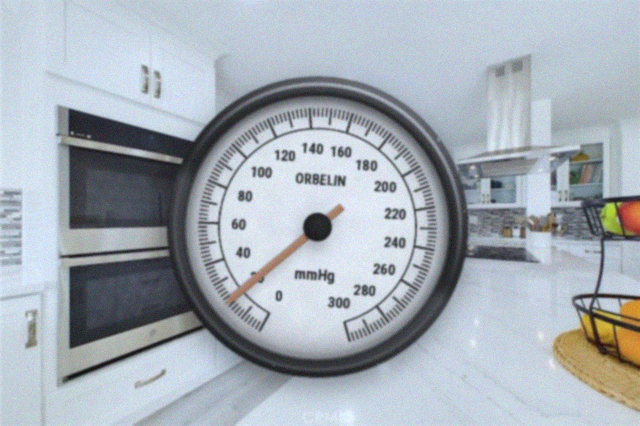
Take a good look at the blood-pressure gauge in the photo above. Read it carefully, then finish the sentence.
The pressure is 20 mmHg
